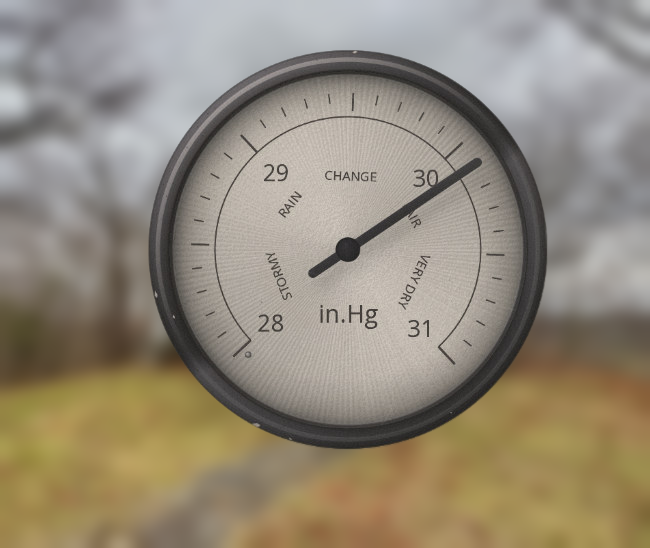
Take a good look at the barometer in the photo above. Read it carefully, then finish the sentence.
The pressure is 30.1 inHg
